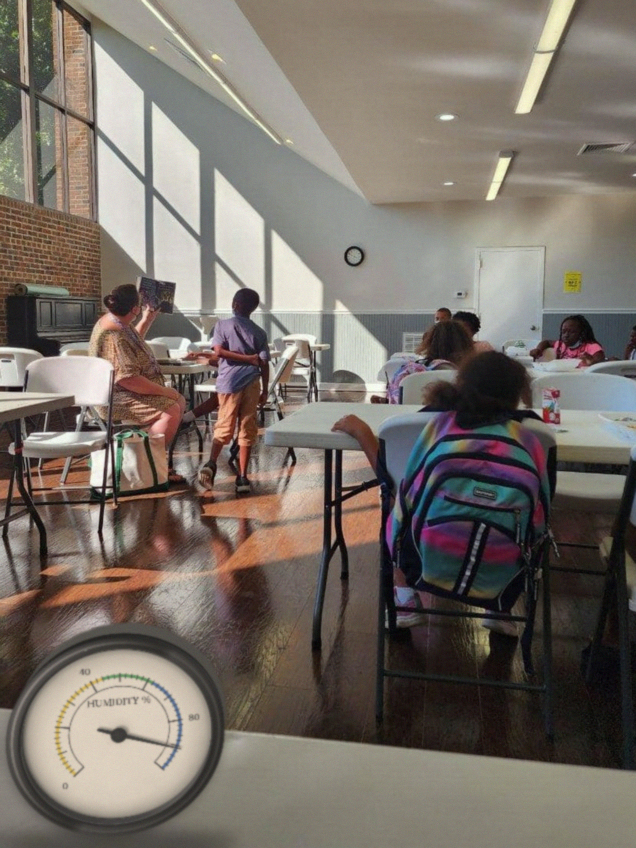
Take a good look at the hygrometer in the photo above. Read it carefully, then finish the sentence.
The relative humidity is 90 %
